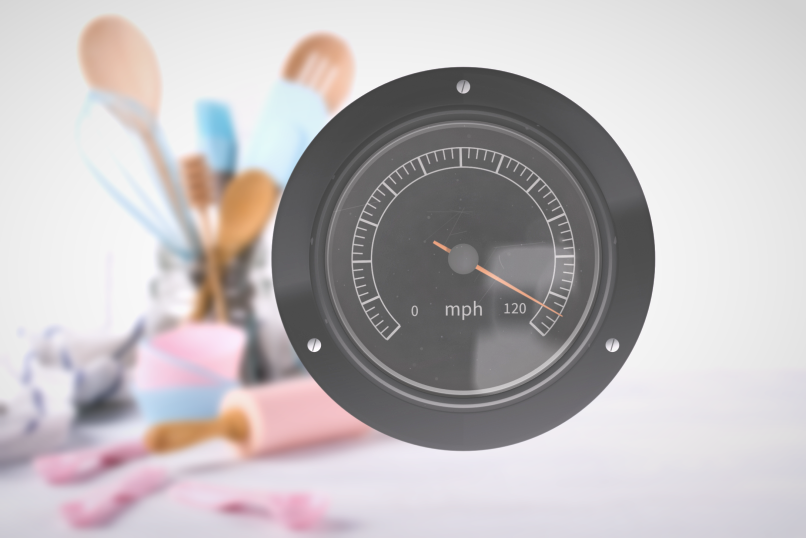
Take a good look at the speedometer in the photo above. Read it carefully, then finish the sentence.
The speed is 114 mph
